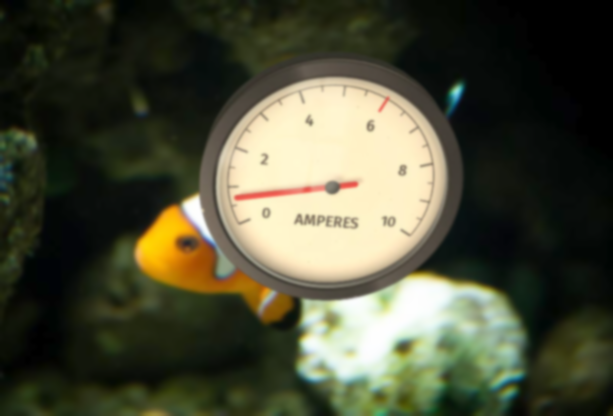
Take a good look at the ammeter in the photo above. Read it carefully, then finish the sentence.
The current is 0.75 A
